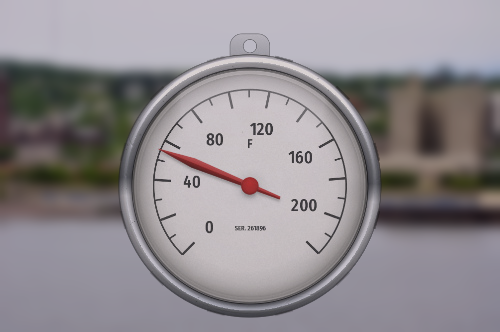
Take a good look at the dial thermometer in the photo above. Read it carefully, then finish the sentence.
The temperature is 55 °F
